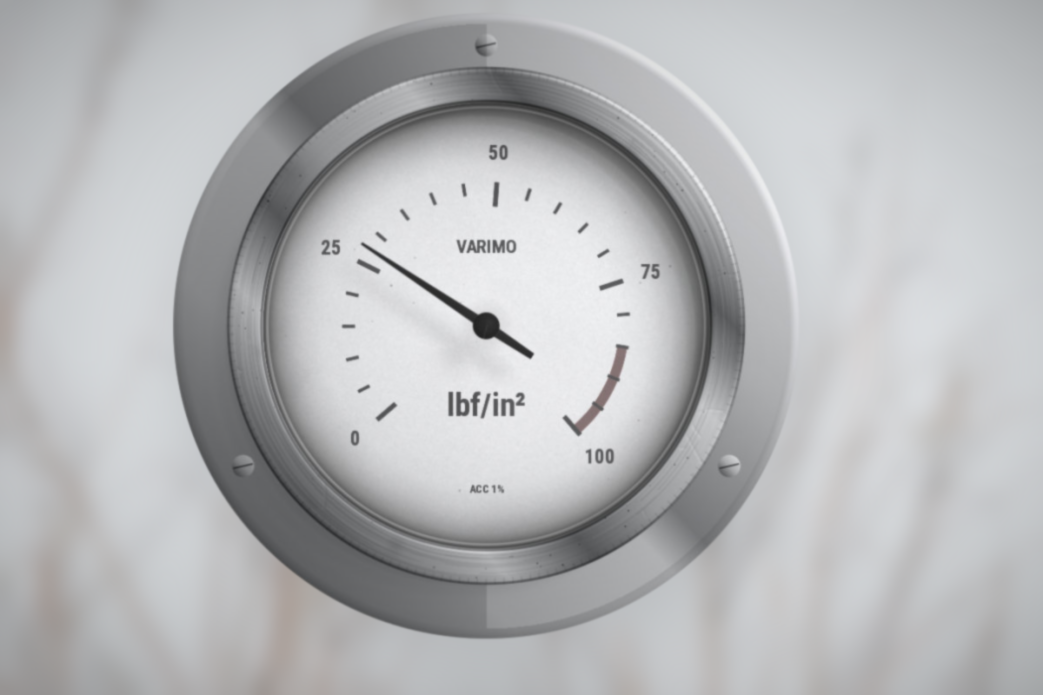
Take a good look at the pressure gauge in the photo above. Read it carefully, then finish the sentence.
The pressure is 27.5 psi
